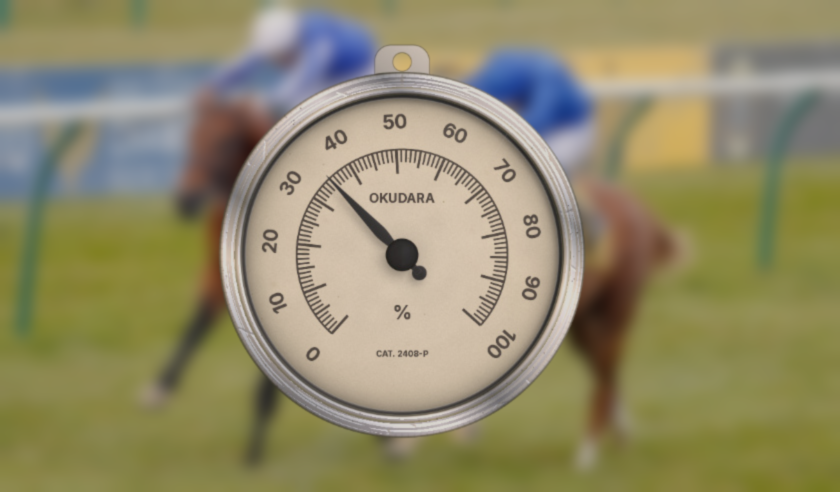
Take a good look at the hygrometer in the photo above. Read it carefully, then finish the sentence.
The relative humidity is 35 %
